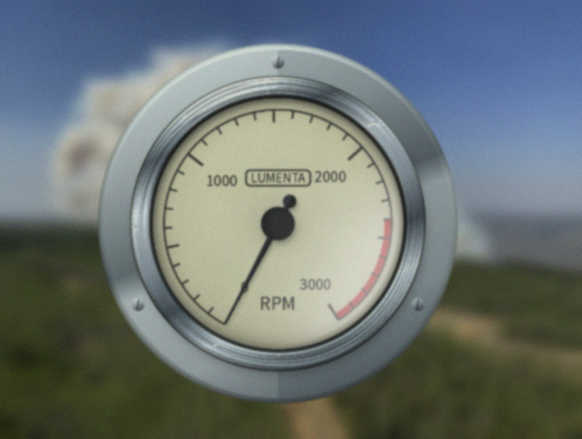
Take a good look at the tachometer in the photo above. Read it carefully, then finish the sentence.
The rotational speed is 0 rpm
